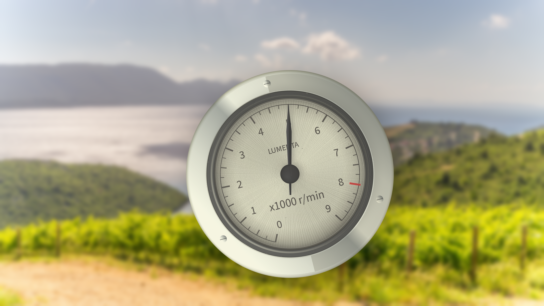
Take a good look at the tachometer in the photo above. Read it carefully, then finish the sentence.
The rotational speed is 5000 rpm
